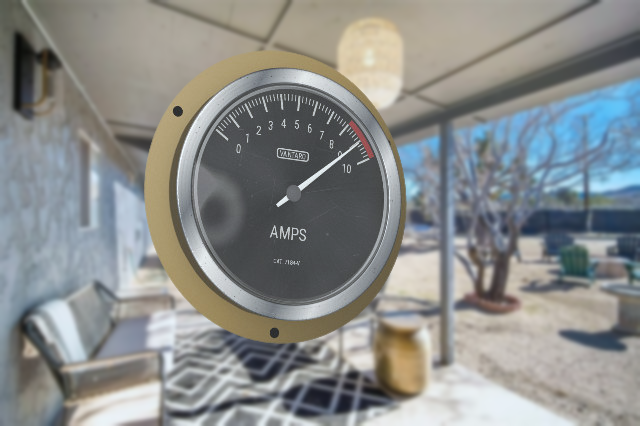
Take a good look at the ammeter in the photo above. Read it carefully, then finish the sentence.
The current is 9 A
